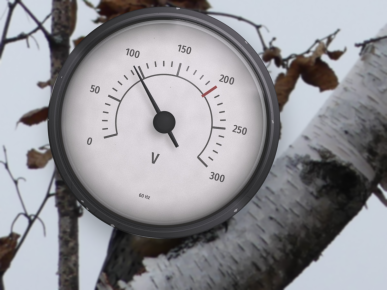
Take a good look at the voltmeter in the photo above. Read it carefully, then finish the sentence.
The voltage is 95 V
